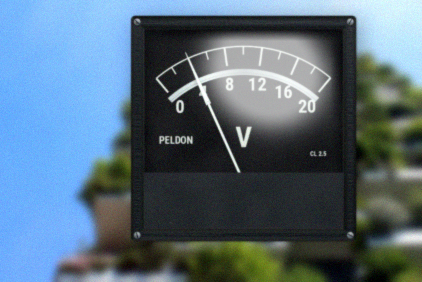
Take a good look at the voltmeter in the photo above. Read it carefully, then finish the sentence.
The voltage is 4 V
